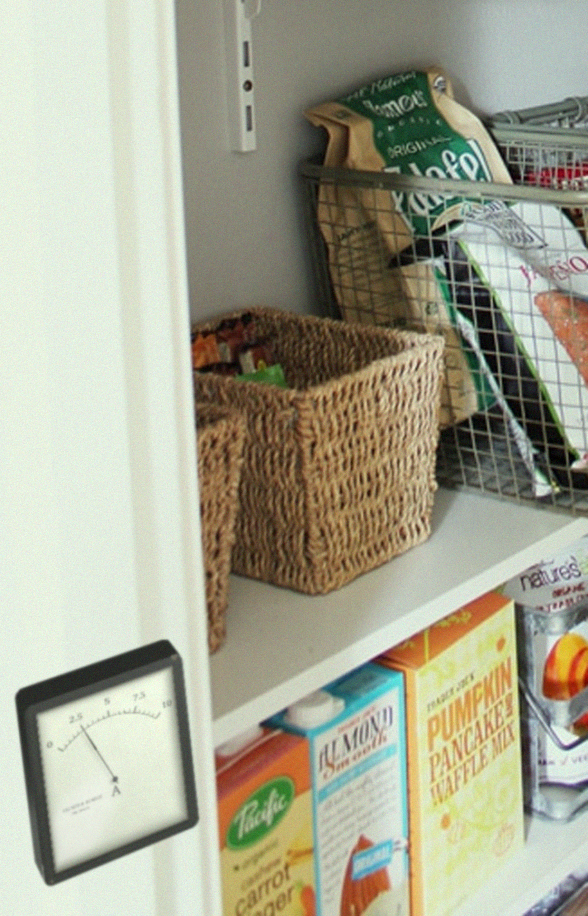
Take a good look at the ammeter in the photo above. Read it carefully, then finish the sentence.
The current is 2.5 A
